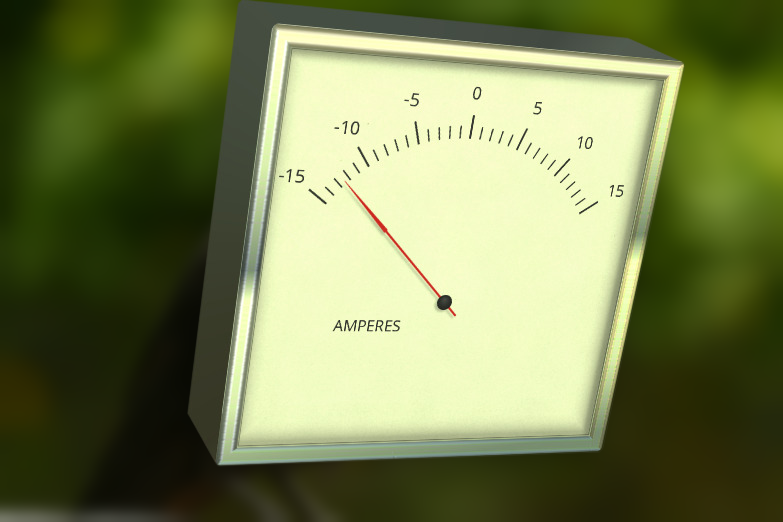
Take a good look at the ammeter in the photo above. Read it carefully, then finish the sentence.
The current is -12.5 A
